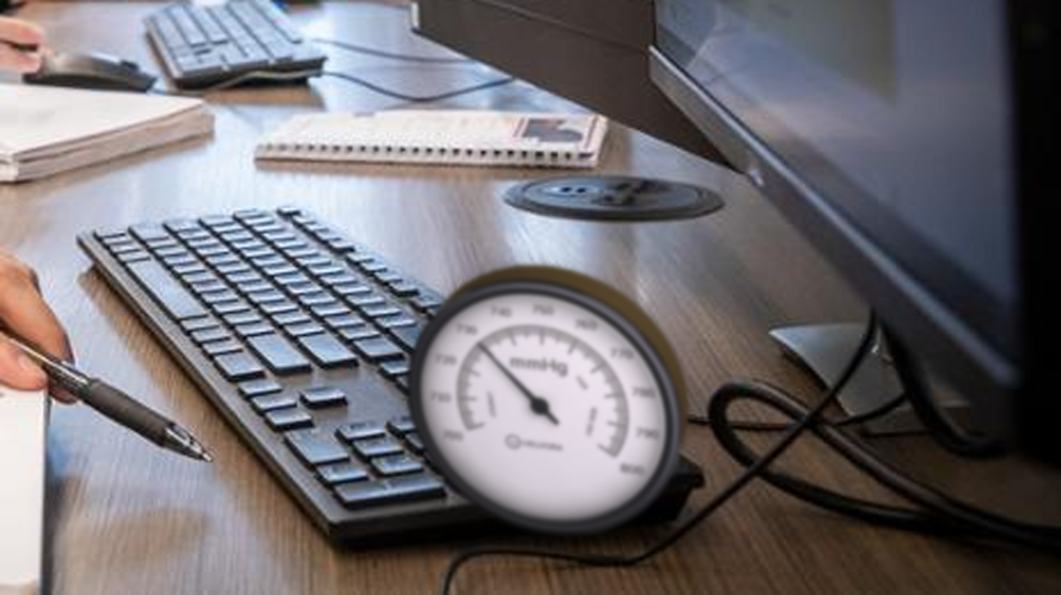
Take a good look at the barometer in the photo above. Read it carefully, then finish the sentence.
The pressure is 730 mmHg
